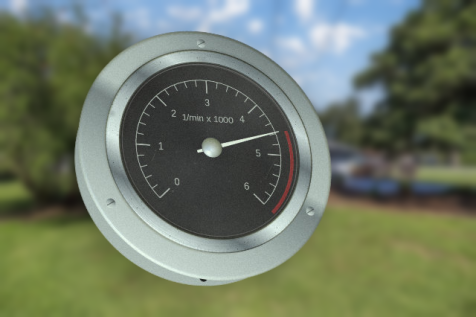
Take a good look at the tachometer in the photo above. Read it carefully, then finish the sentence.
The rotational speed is 4600 rpm
